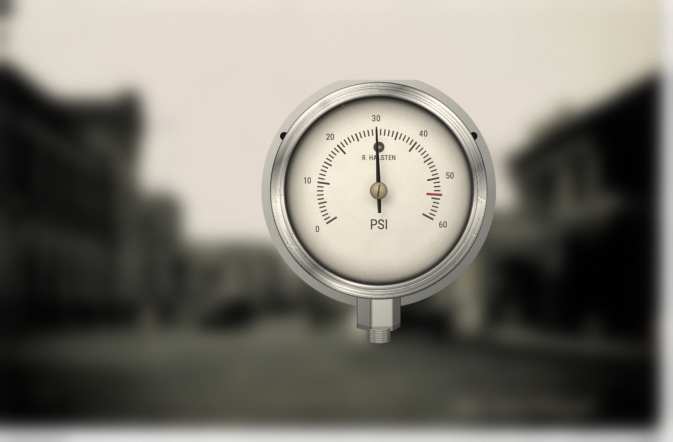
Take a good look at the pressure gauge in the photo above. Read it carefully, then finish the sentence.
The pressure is 30 psi
